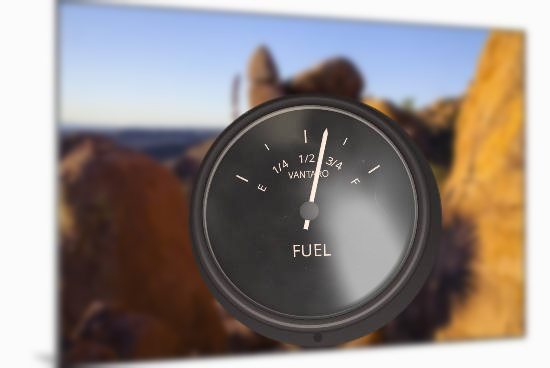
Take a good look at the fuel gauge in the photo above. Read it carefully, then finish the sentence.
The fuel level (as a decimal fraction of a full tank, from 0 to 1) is 0.625
